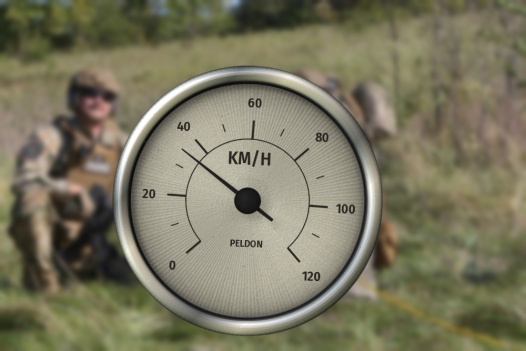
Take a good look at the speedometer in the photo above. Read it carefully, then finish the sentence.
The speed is 35 km/h
